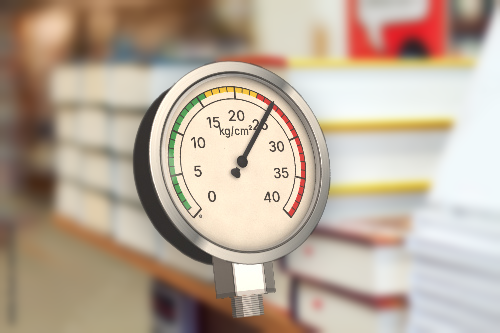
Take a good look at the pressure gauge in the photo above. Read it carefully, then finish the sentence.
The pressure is 25 kg/cm²
